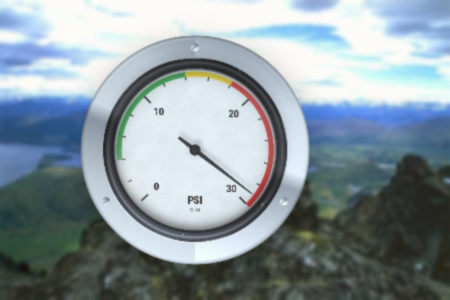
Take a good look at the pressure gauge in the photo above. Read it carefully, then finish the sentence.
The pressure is 29 psi
